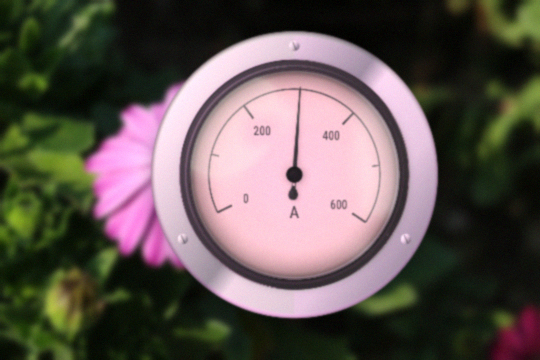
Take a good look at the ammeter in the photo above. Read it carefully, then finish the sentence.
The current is 300 A
